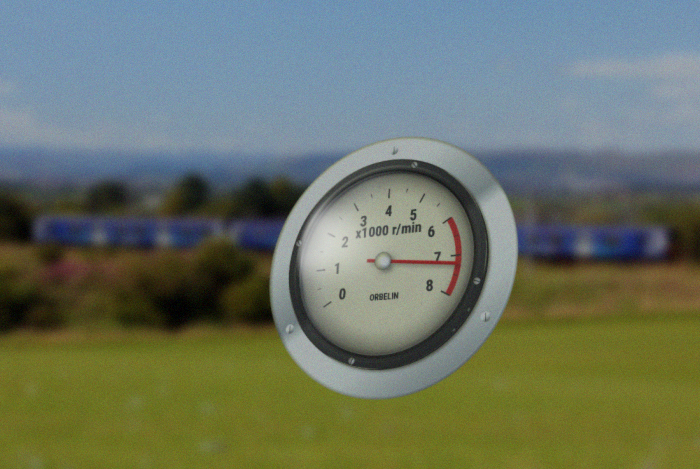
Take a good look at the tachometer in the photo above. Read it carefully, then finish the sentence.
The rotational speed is 7250 rpm
